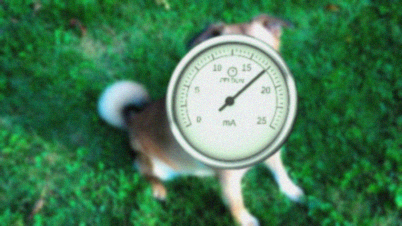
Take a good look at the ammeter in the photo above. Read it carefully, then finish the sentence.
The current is 17.5 mA
